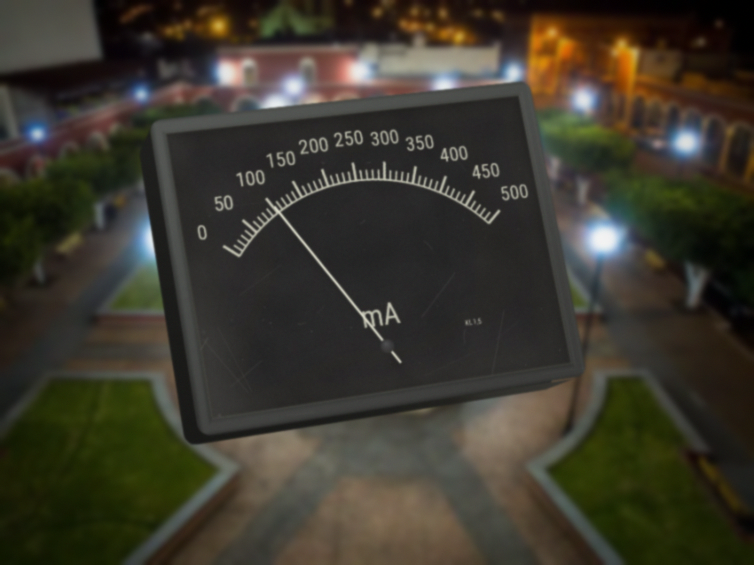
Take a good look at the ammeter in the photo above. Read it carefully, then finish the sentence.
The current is 100 mA
